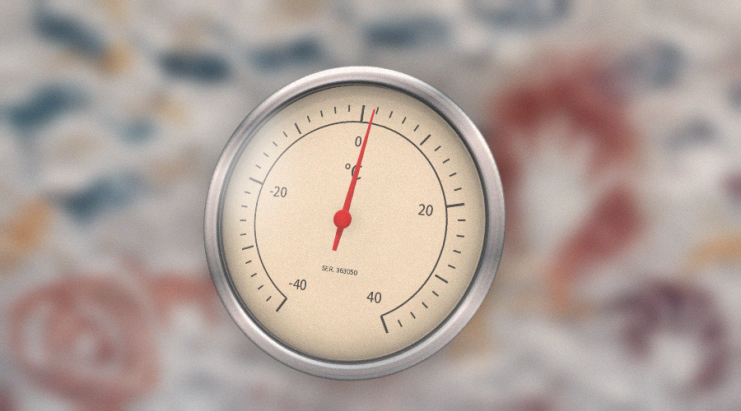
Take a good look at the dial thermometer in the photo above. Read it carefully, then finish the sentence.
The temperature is 2 °C
